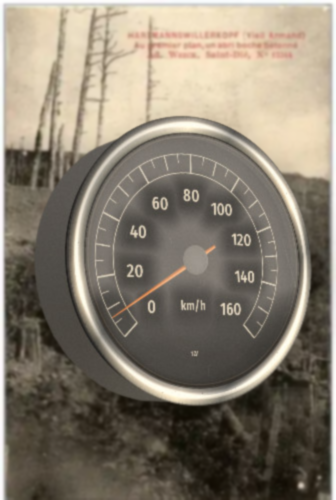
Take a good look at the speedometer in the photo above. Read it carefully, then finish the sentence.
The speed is 7.5 km/h
